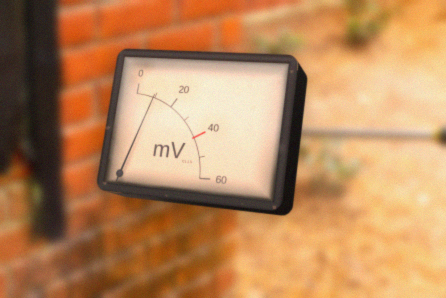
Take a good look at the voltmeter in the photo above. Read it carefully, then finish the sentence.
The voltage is 10 mV
